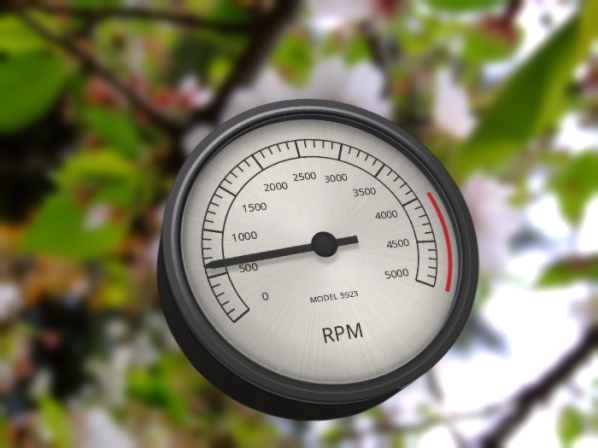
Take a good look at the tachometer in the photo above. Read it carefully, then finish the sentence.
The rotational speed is 600 rpm
